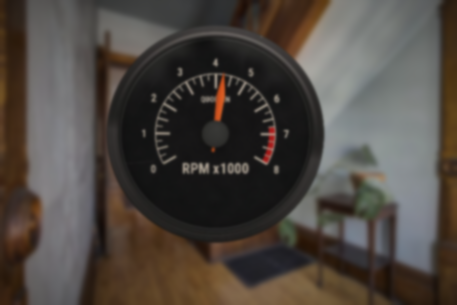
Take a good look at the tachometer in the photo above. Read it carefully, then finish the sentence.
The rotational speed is 4250 rpm
